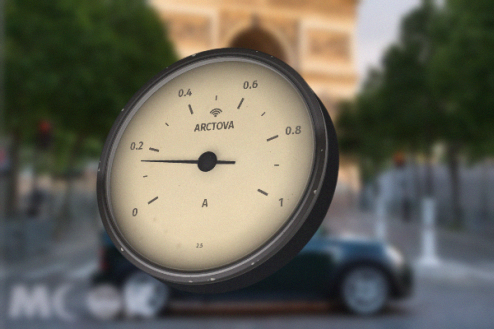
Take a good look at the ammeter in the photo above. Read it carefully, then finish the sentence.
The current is 0.15 A
